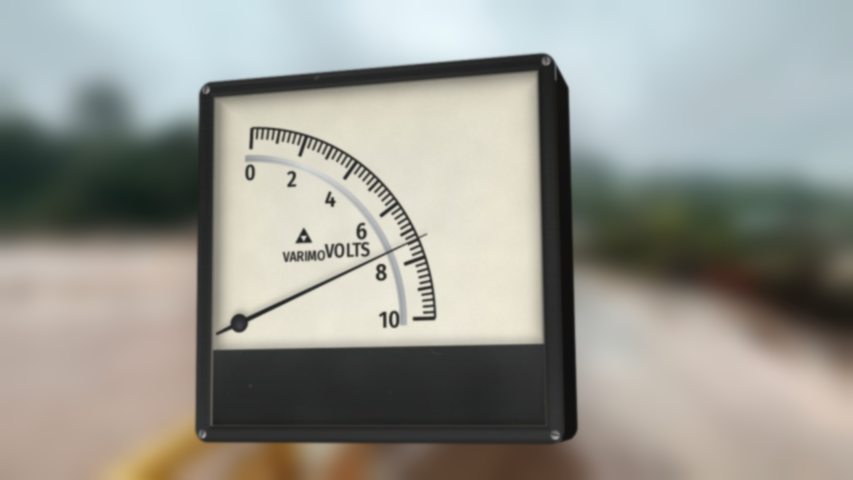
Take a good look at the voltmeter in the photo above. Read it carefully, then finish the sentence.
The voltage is 7.4 V
